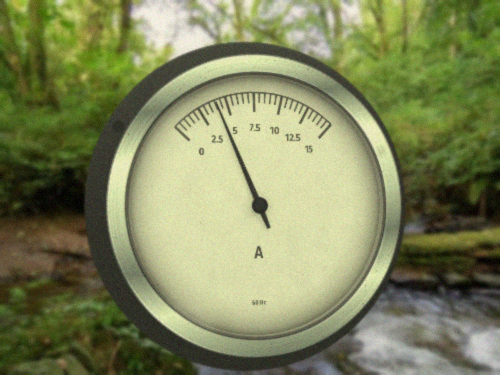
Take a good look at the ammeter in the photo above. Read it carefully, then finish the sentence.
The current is 4 A
